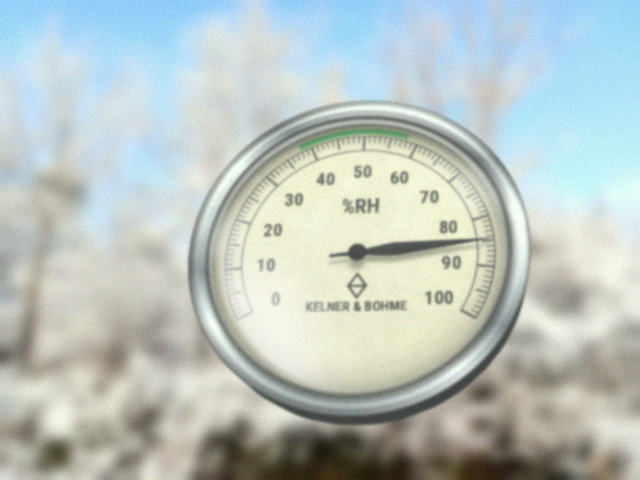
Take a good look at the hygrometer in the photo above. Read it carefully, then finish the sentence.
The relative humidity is 85 %
